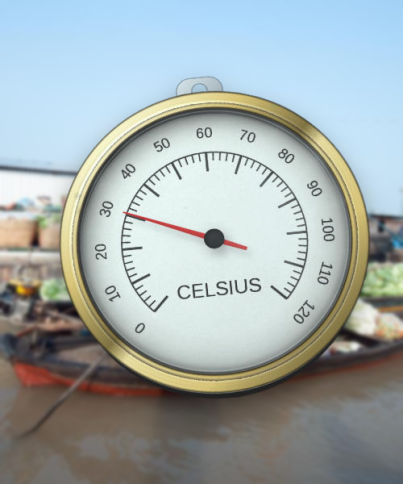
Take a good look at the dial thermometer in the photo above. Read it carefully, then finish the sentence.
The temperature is 30 °C
